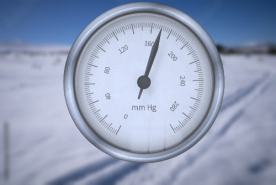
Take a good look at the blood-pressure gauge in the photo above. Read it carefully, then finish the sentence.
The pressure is 170 mmHg
